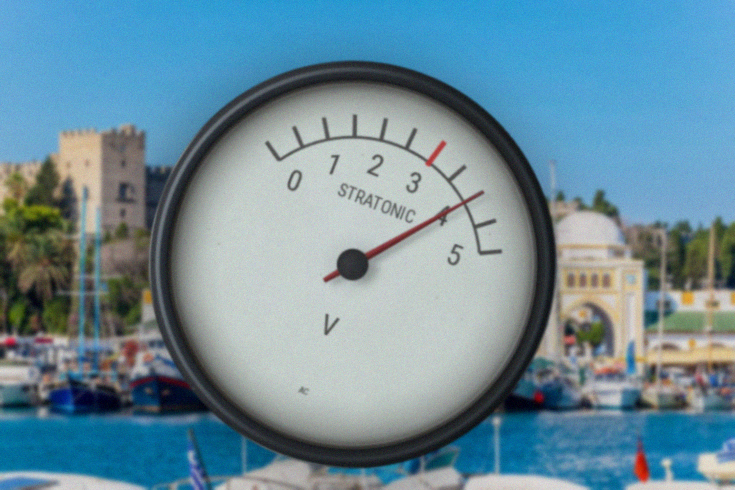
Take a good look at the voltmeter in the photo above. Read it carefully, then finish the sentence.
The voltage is 4 V
